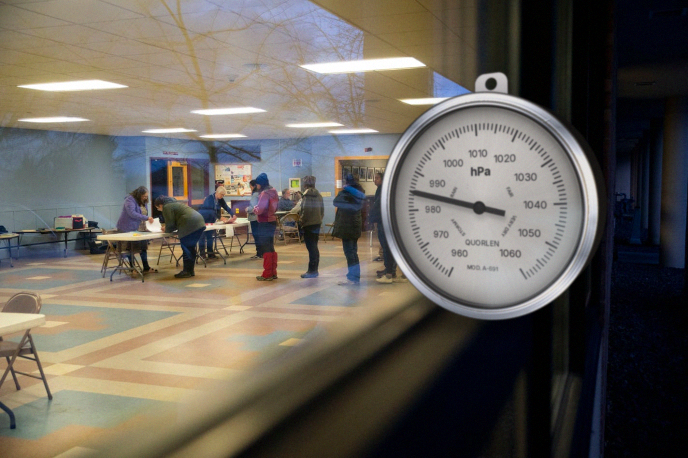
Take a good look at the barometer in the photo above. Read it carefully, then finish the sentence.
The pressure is 985 hPa
